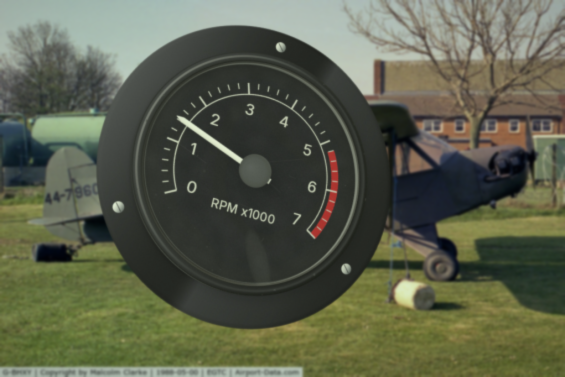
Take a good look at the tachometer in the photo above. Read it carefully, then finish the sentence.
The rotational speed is 1400 rpm
